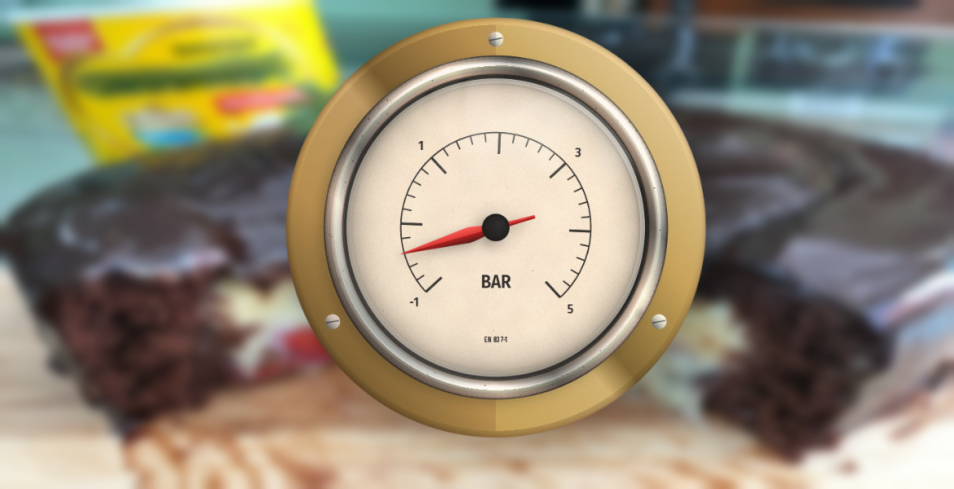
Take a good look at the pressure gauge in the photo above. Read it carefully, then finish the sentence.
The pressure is -0.4 bar
